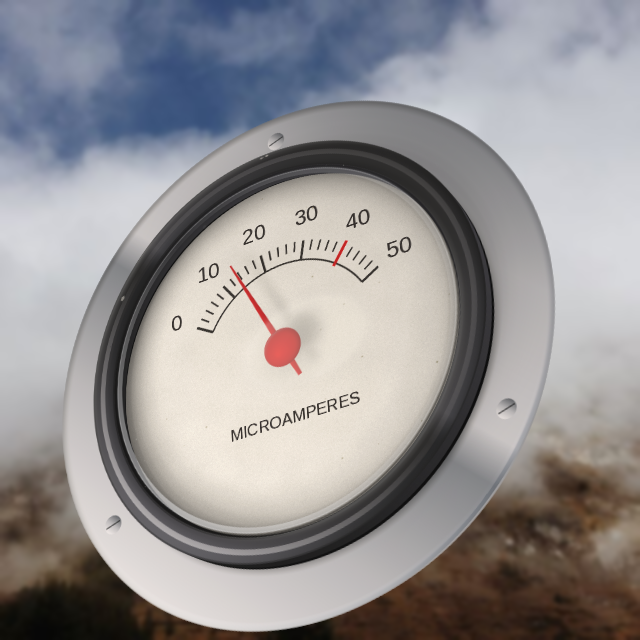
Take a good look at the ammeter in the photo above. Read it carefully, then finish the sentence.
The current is 14 µA
